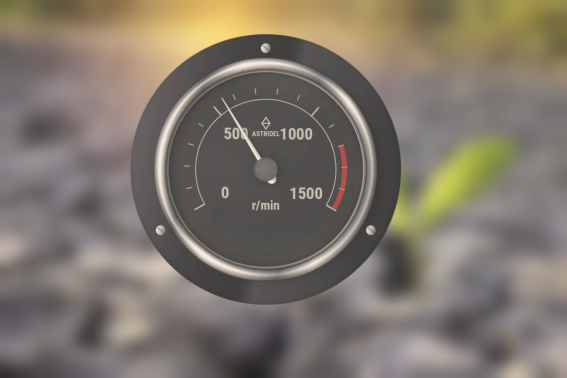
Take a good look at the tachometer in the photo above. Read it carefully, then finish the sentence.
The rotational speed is 550 rpm
